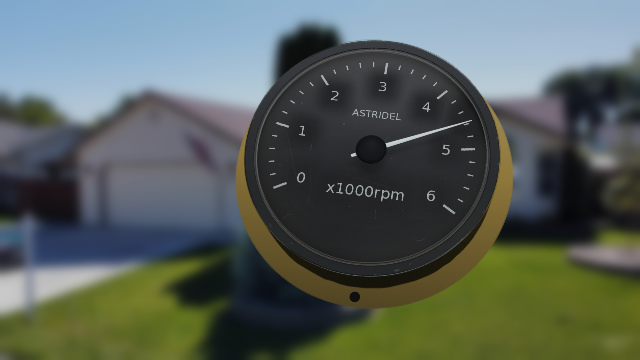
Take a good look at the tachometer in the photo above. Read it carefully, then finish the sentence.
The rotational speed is 4600 rpm
